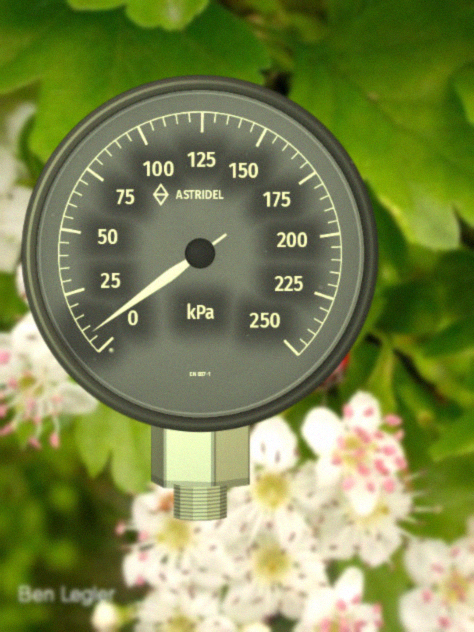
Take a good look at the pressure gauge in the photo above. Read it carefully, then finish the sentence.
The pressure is 7.5 kPa
